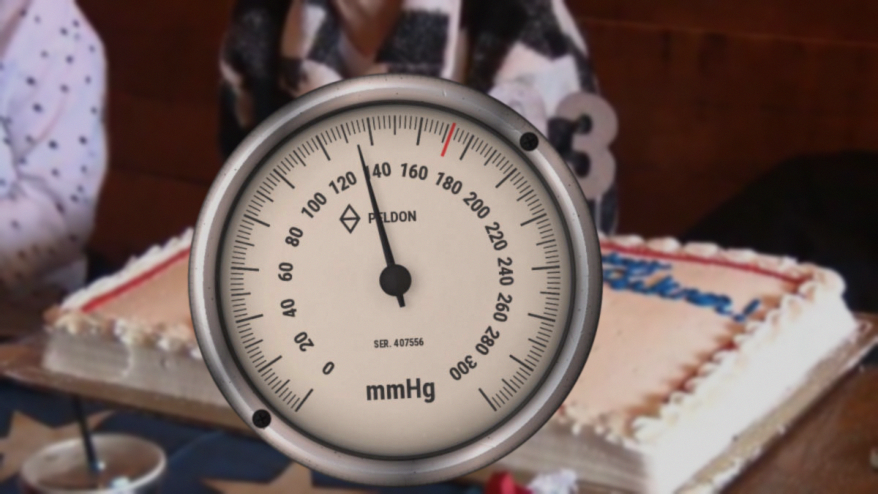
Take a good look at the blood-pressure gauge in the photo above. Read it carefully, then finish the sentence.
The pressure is 134 mmHg
